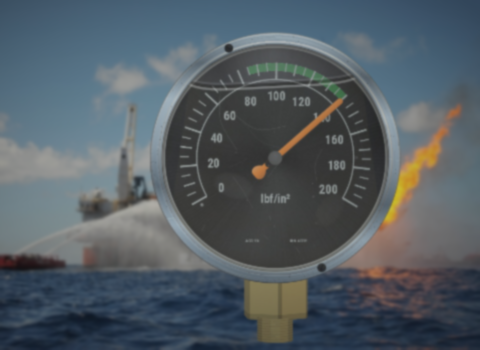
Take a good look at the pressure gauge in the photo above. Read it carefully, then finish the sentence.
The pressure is 140 psi
